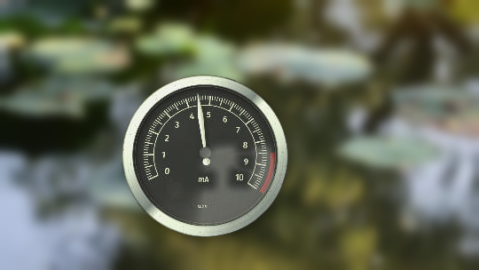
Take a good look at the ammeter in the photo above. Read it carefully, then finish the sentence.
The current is 4.5 mA
